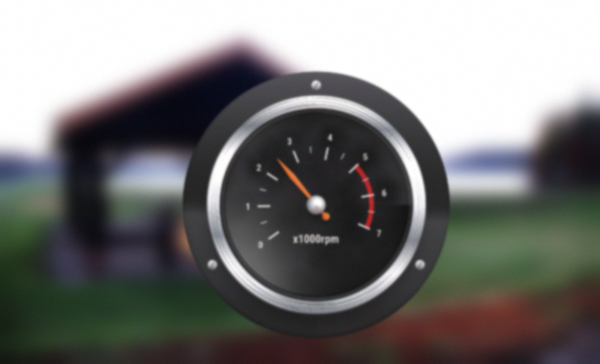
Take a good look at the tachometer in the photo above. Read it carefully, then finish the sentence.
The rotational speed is 2500 rpm
